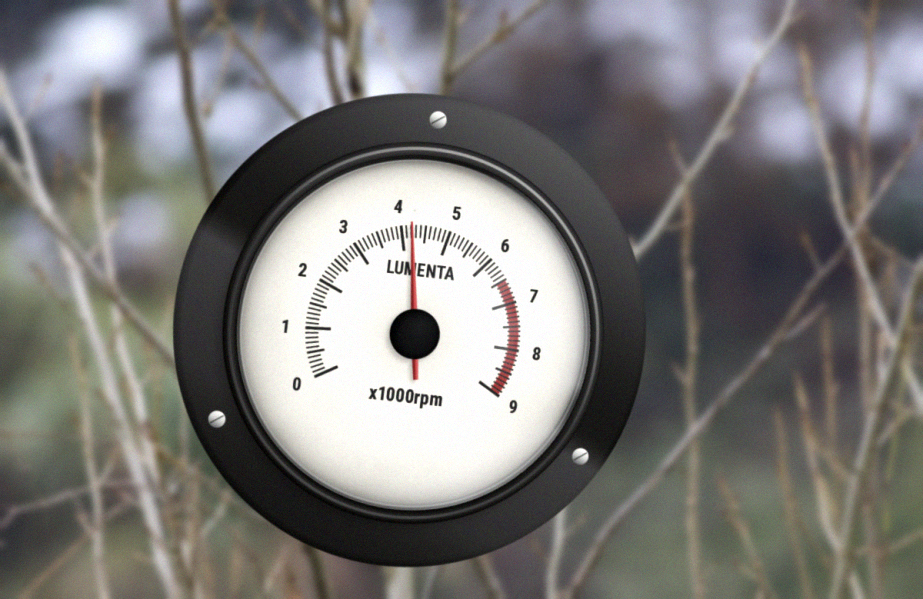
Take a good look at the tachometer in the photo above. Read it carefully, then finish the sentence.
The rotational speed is 4200 rpm
